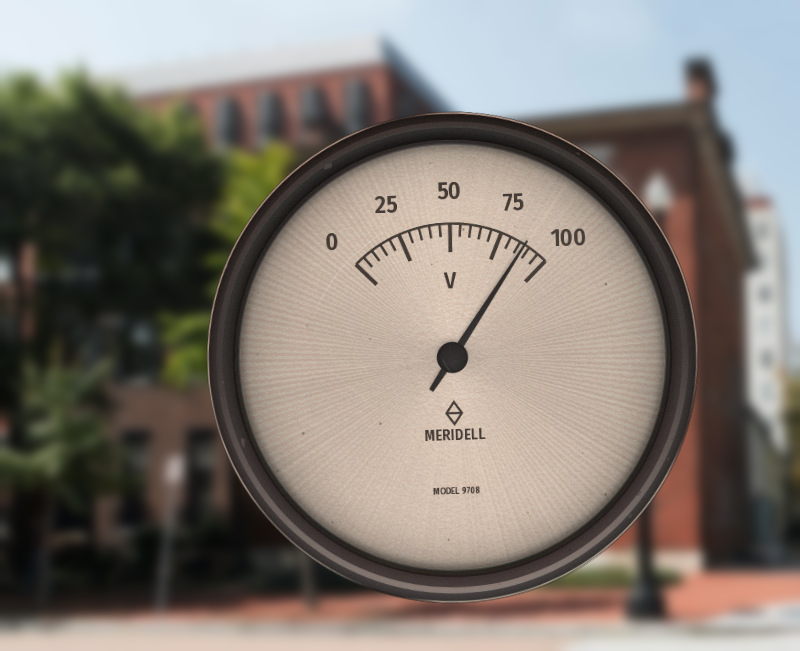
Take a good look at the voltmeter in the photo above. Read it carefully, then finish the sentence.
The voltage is 87.5 V
